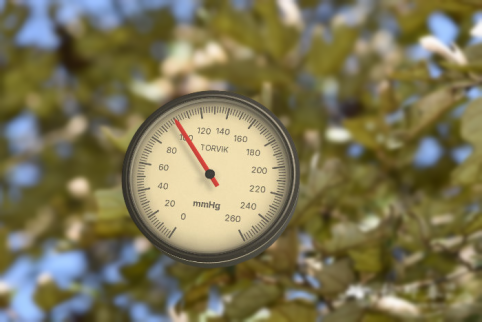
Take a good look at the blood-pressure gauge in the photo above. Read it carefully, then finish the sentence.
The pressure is 100 mmHg
